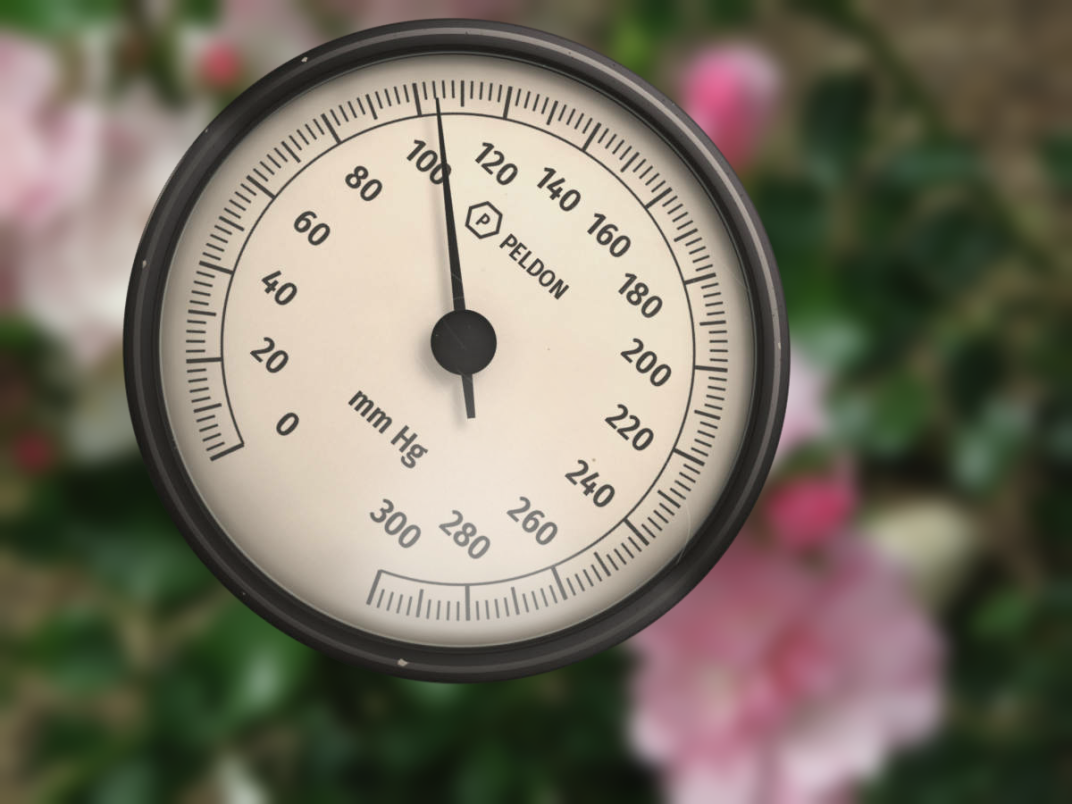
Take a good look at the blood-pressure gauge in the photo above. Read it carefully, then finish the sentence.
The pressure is 104 mmHg
